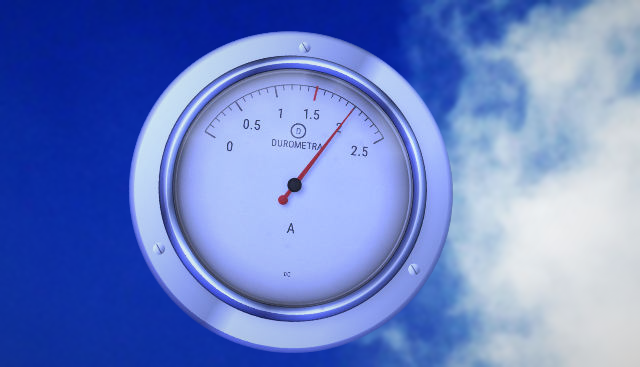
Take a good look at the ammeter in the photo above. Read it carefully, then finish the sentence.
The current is 2 A
